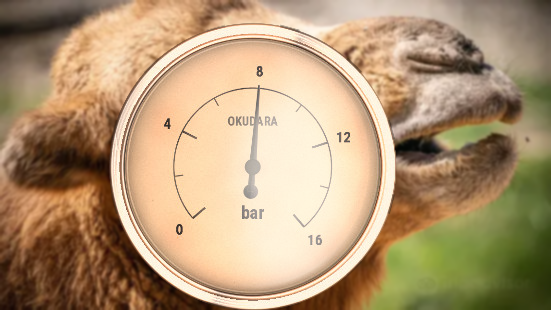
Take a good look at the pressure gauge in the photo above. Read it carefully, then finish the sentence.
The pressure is 8 bar
